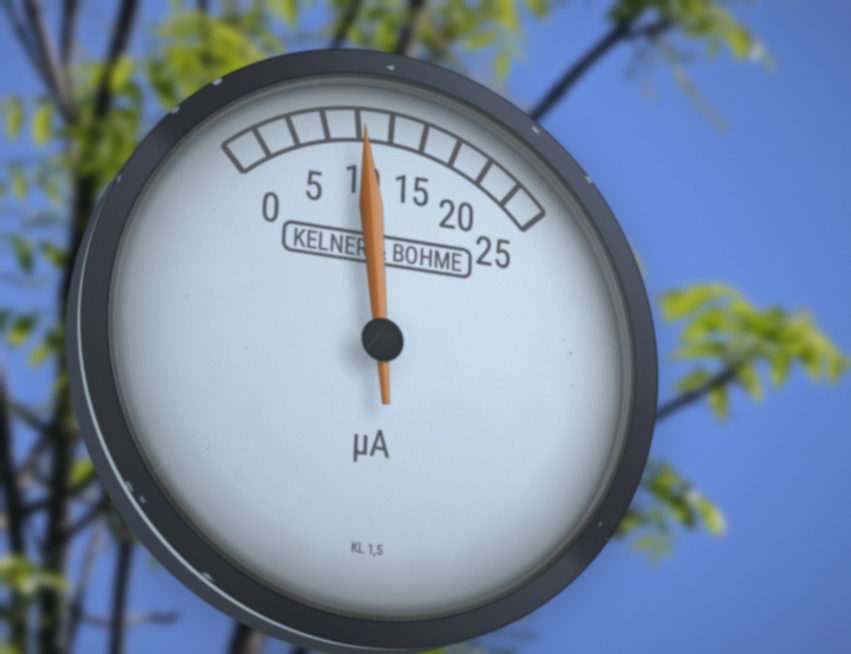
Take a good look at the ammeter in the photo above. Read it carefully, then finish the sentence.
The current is 10 µA
